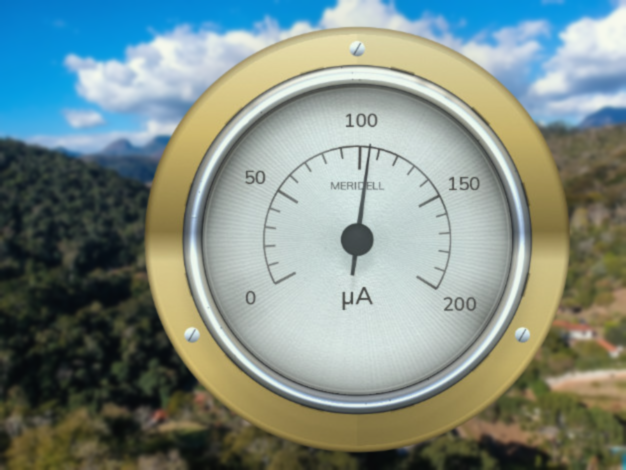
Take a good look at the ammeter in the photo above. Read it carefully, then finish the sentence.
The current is 105 µA
